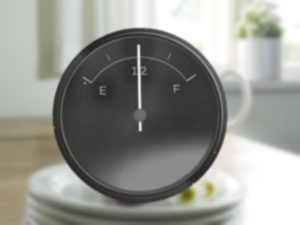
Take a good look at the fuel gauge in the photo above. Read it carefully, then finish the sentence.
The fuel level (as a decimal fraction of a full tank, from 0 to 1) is 0.5
